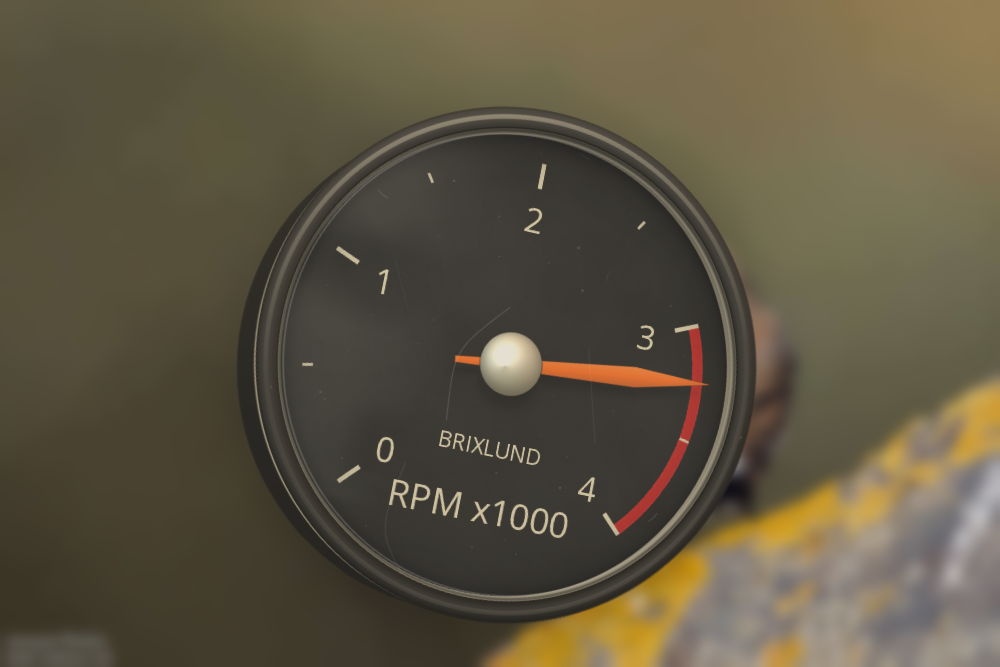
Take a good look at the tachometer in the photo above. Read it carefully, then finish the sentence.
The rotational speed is 3250 rpm
